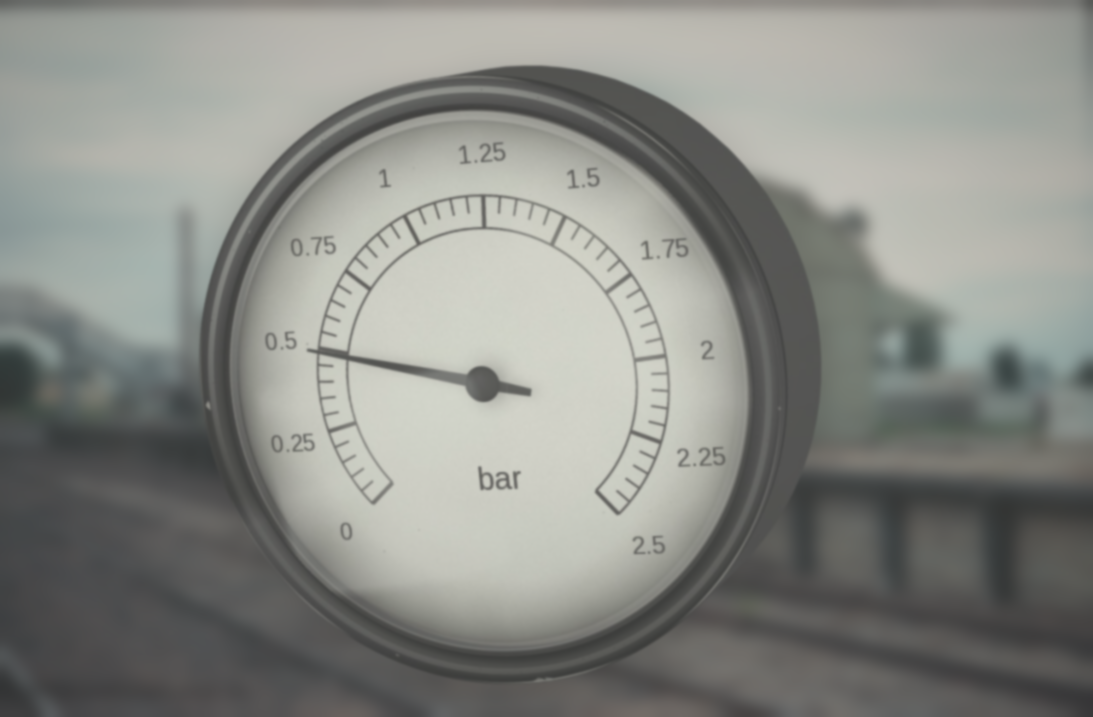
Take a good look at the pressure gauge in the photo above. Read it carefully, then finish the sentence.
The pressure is 0.5 bar
